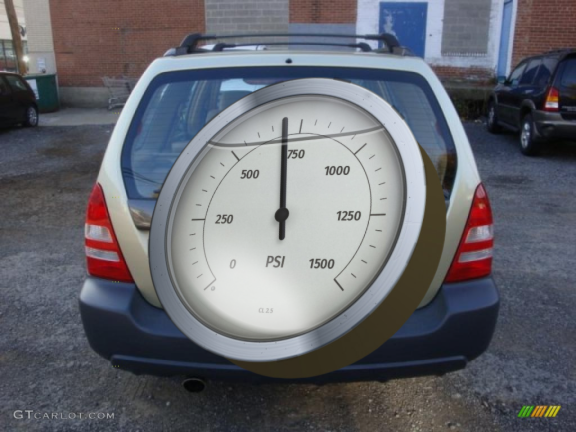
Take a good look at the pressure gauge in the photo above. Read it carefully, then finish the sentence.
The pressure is 700 psi
